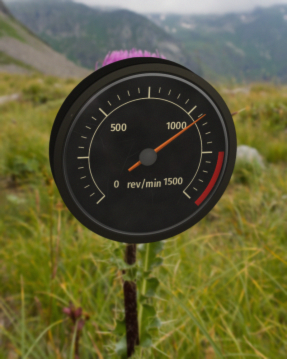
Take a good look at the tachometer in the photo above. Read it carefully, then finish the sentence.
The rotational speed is 1050 rpm
